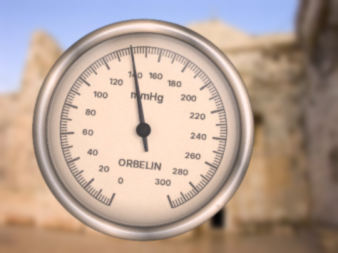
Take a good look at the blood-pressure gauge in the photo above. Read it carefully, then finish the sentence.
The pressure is 140 mmHg
